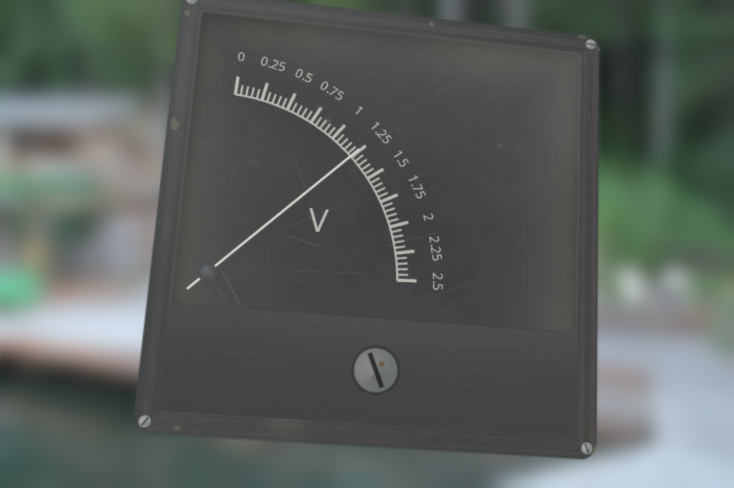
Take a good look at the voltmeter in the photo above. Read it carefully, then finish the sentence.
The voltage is 1.25 V
